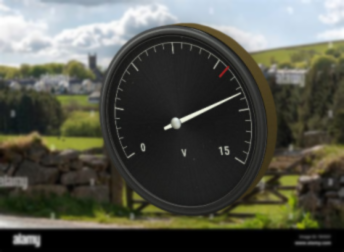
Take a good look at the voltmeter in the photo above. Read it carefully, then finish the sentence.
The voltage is 11.75 V
